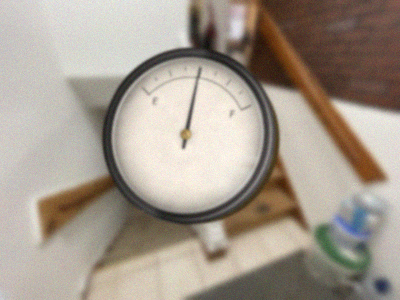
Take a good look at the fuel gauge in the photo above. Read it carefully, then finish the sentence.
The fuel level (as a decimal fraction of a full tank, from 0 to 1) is 0.5
